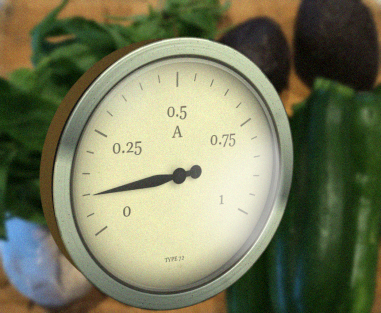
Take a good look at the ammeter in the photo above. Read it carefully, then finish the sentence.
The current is 0.1 A
